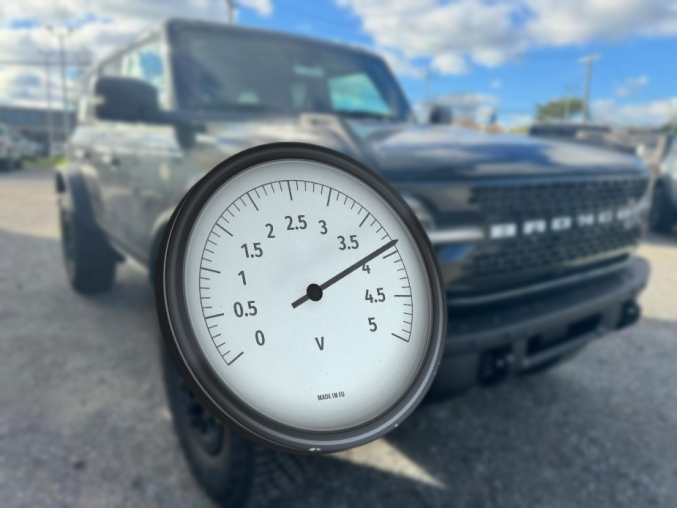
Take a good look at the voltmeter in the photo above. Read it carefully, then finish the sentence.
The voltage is 3.9 V
